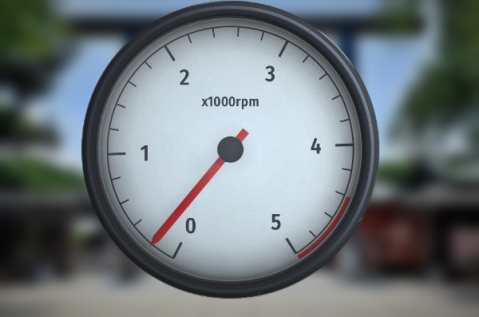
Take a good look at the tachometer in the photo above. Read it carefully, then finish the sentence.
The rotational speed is 200 rpm
